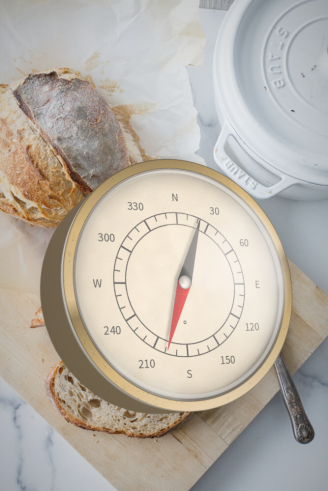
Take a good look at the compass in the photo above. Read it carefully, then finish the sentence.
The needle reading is 200 °
